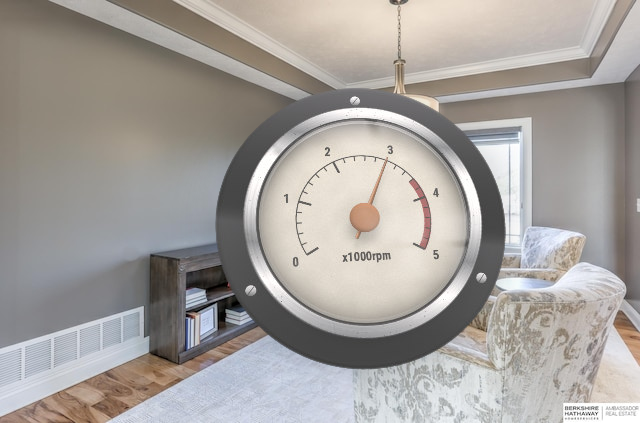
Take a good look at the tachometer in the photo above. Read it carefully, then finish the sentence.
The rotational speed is 3000 rpm
